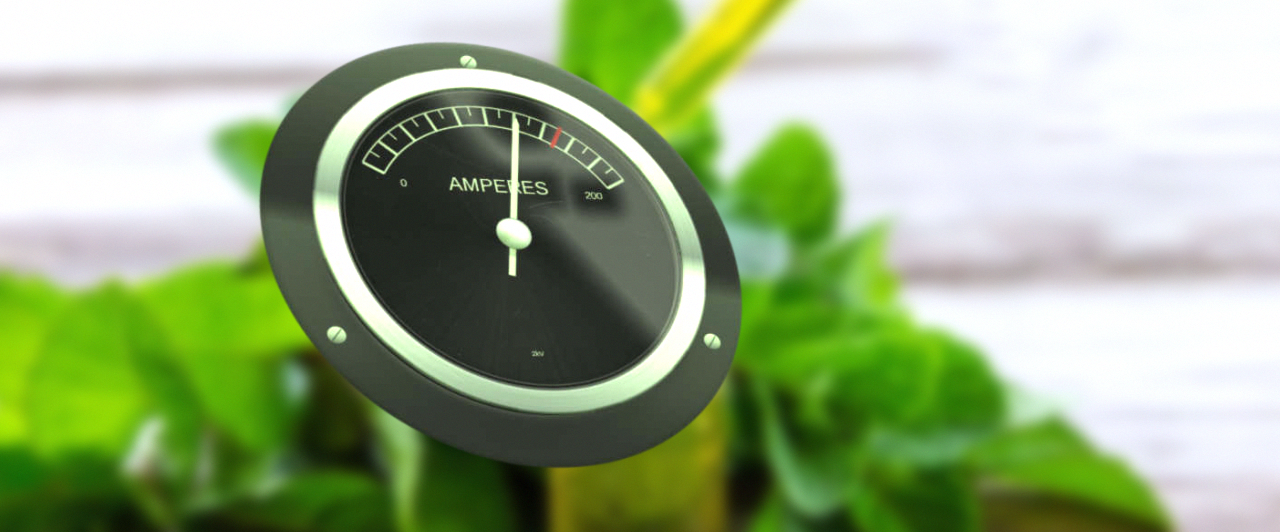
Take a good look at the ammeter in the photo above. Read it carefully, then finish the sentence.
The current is 120 A
